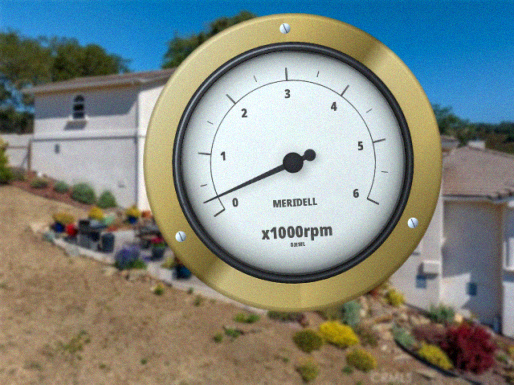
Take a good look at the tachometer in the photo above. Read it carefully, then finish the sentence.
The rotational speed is 250 rpm
